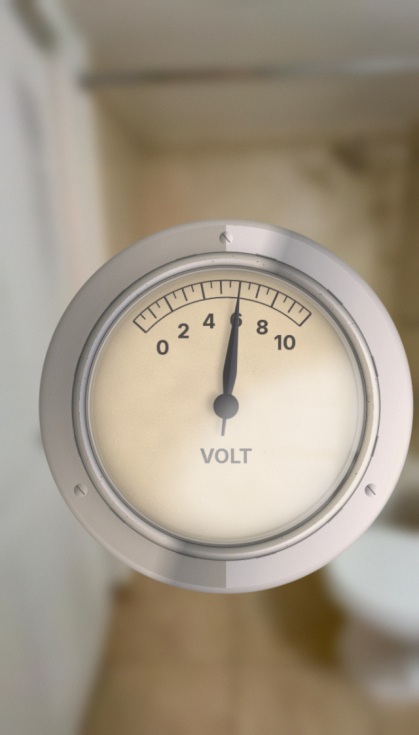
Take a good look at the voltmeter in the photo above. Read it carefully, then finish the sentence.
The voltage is 6 V
